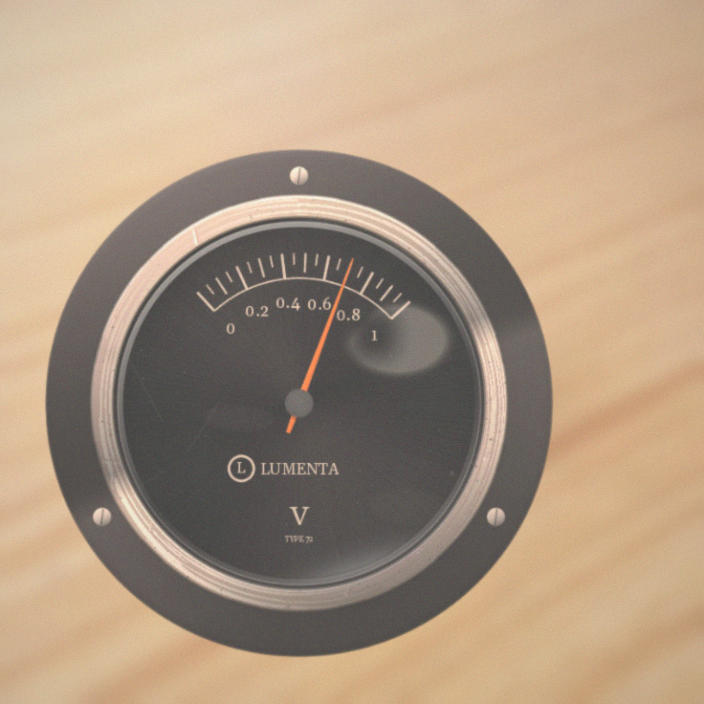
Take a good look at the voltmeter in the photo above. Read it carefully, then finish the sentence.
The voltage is 0.7 V
